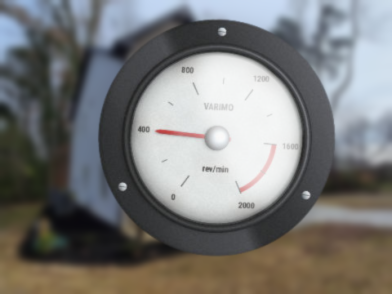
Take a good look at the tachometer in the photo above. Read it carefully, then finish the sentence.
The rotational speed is 400 rpm
